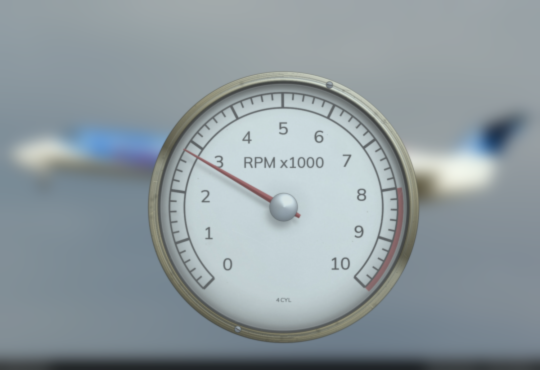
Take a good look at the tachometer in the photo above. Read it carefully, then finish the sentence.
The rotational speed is 2800 rpm
